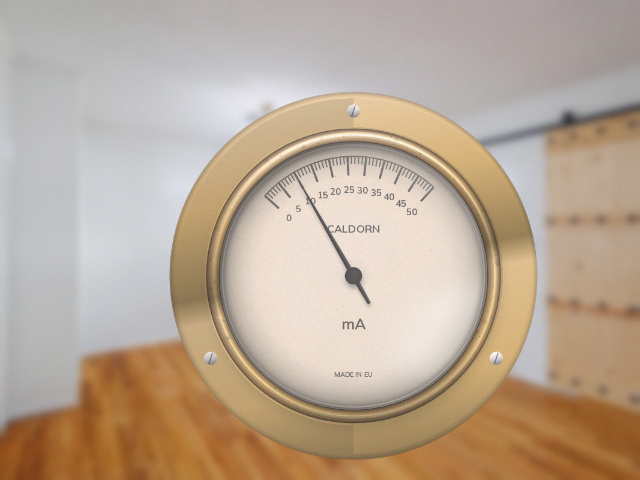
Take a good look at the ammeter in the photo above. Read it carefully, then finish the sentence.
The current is 10 mA
